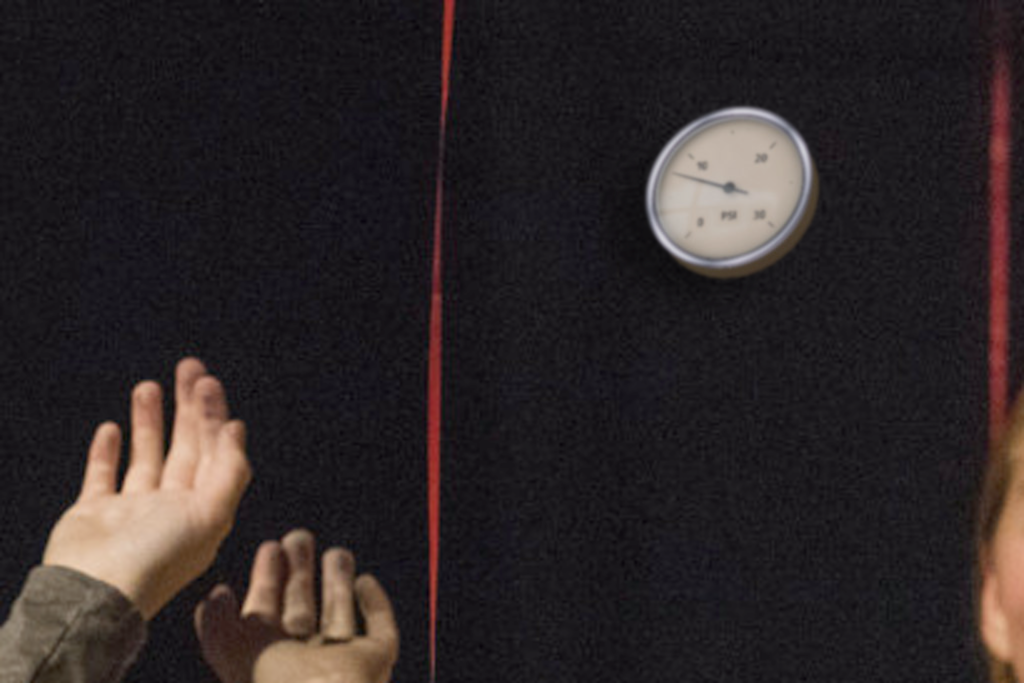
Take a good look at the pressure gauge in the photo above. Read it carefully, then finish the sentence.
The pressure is 7.5 psi
